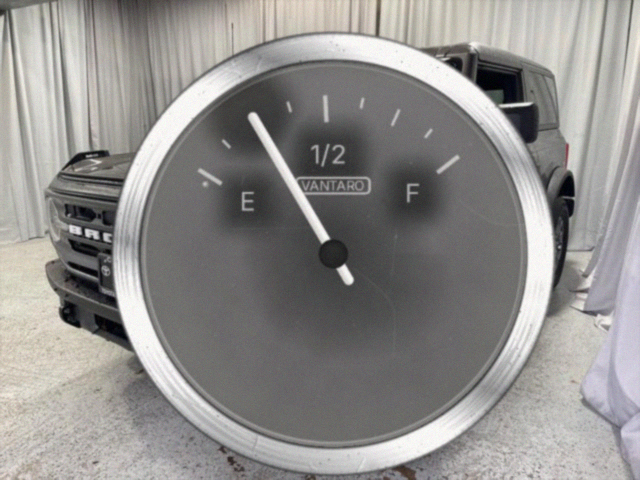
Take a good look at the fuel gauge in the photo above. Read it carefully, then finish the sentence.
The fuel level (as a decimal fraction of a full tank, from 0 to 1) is 0.25
